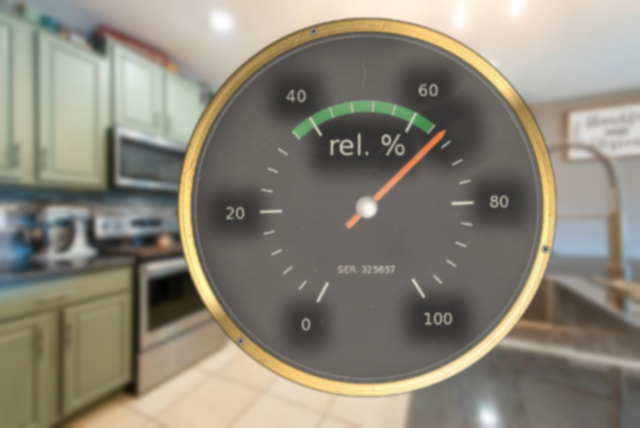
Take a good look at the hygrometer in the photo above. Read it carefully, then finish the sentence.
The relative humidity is 66 %
